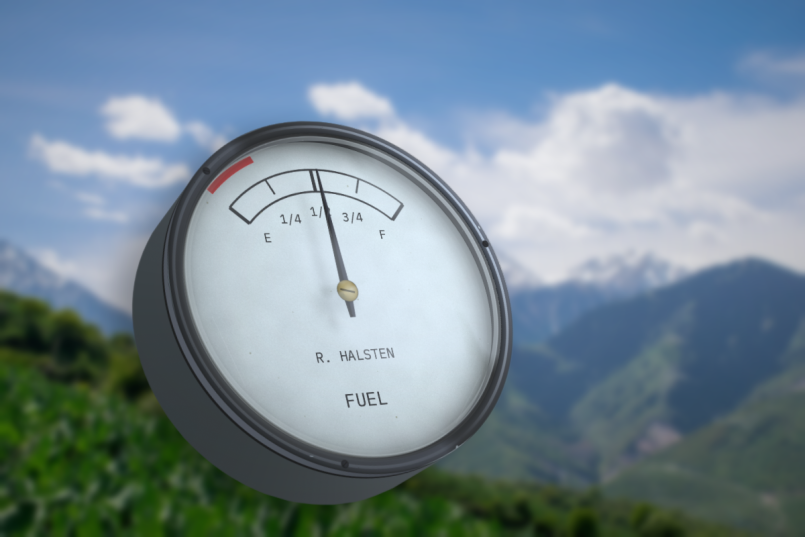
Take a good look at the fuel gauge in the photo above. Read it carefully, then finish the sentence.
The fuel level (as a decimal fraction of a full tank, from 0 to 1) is 0.5
